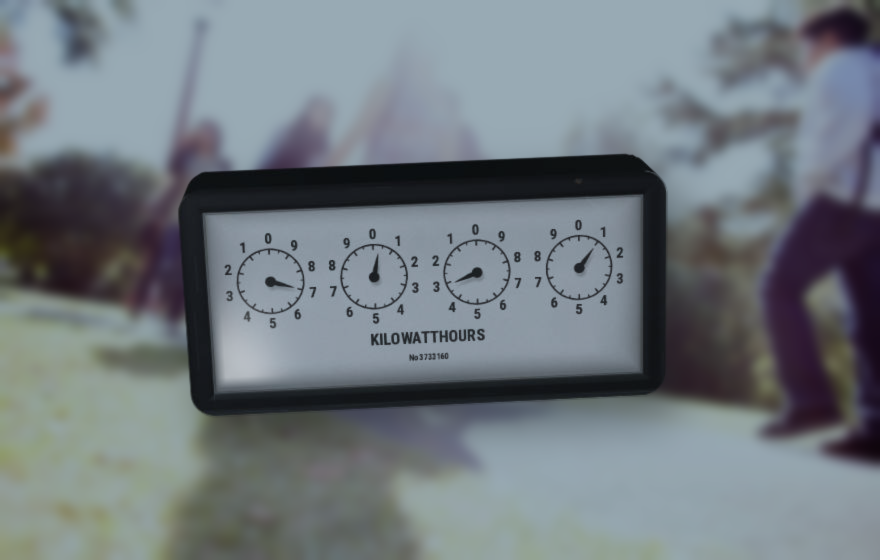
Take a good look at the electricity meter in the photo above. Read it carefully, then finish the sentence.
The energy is 7031 kWh
